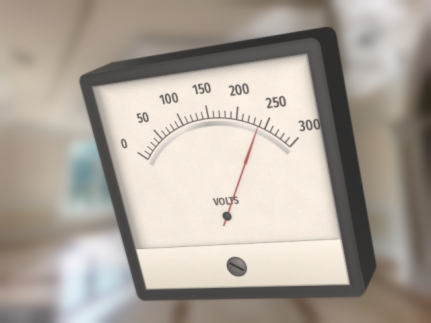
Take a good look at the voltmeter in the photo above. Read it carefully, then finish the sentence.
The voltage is 240 V
